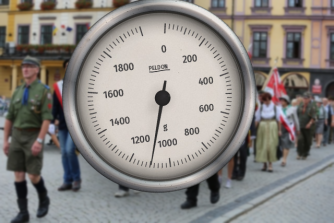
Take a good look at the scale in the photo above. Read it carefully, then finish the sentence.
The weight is 1100 g
